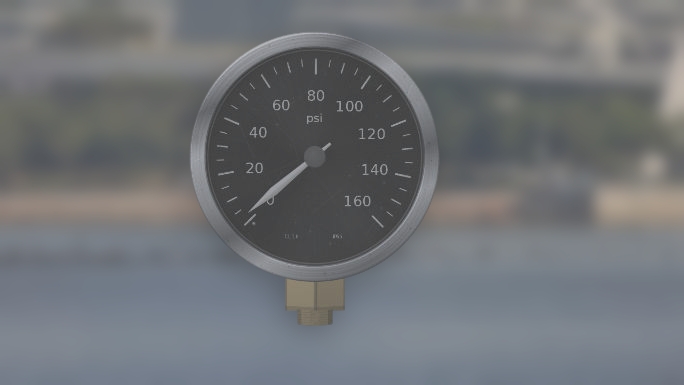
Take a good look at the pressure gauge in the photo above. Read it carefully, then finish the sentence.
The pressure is 2.5 psi
